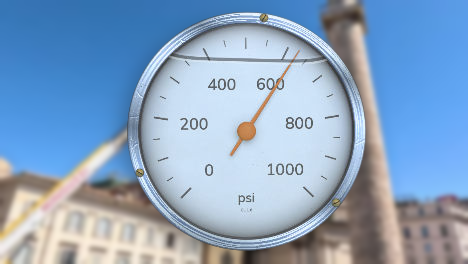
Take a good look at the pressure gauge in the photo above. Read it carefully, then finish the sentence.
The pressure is 625 psi
